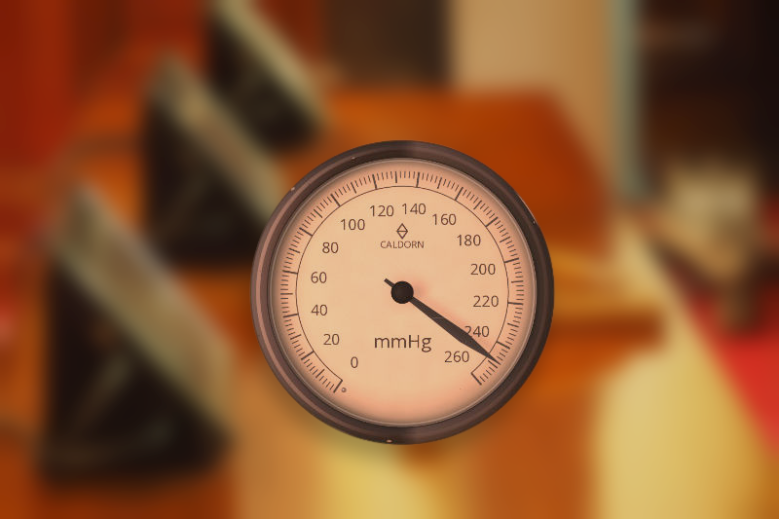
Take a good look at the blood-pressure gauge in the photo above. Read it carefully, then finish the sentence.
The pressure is 248 mmHg
